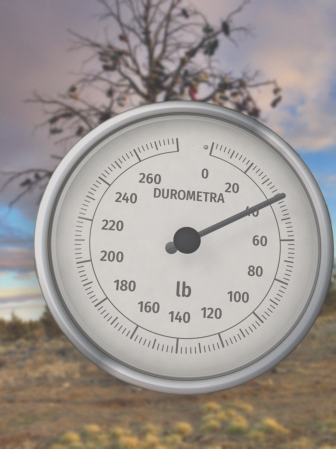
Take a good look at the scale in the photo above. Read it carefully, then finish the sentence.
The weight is 40 lb
